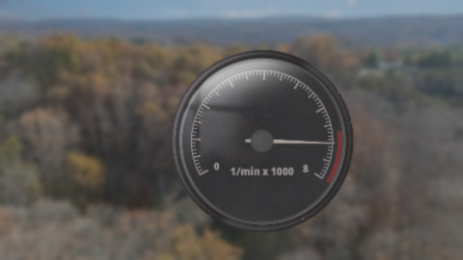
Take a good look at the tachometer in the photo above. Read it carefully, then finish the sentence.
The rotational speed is 7000 rpm
